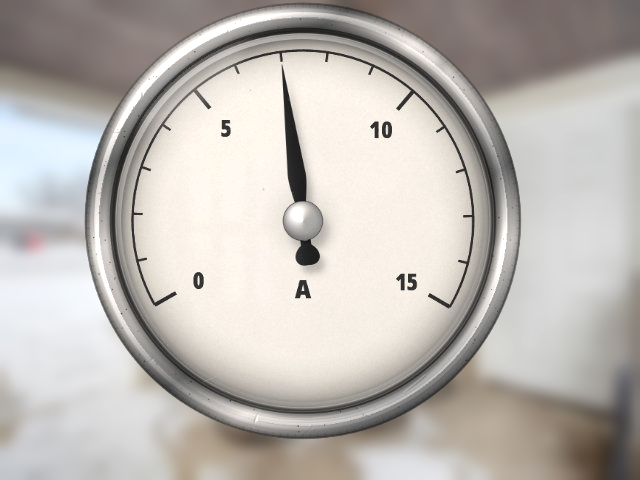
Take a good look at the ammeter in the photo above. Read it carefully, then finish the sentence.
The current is 7 A
